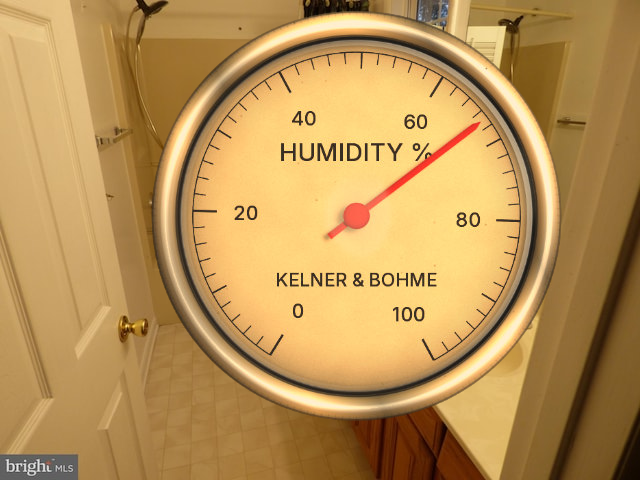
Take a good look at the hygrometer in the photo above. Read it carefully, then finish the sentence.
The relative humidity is 67 %
